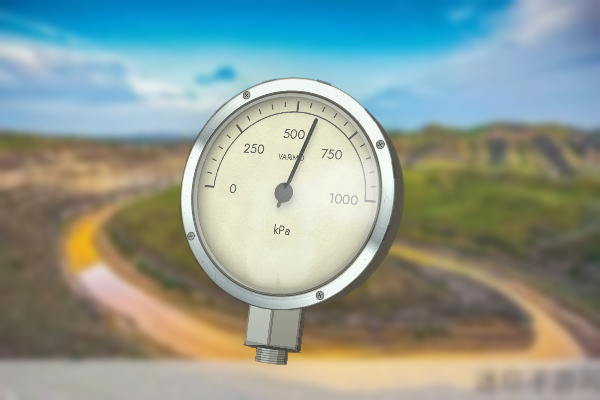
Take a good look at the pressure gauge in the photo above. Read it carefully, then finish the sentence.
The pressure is 600 kPa
